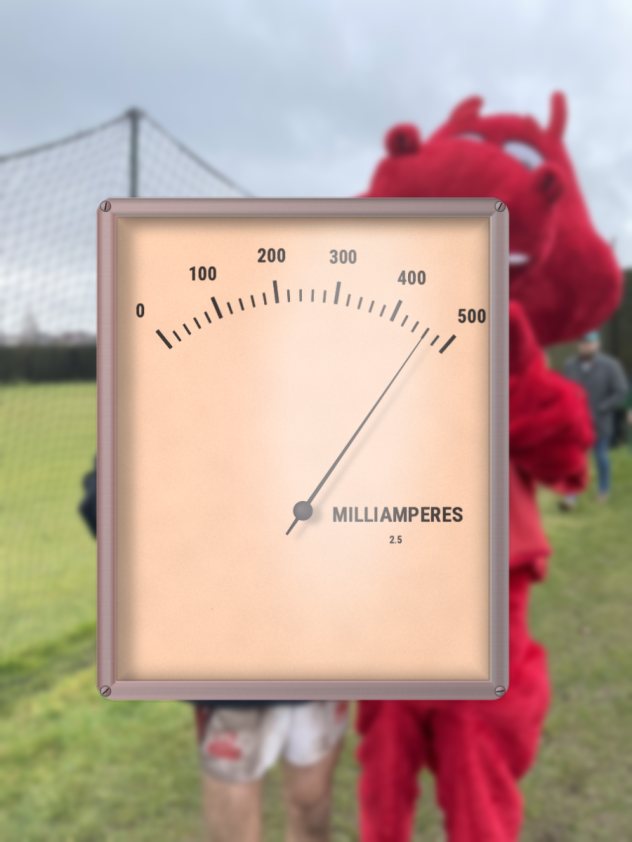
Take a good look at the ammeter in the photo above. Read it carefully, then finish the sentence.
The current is 460 mA
